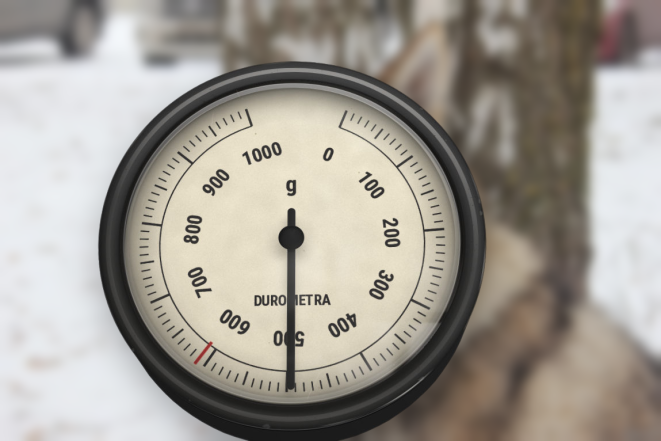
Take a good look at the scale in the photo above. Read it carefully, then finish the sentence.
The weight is 495 g
